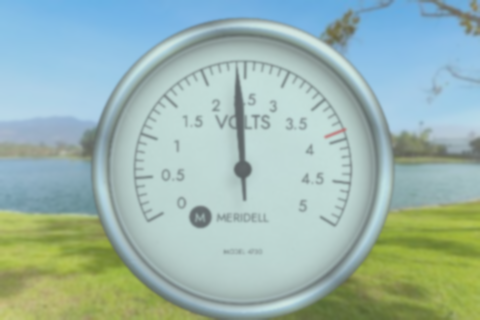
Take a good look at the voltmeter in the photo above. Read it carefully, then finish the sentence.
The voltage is 2.4 V
